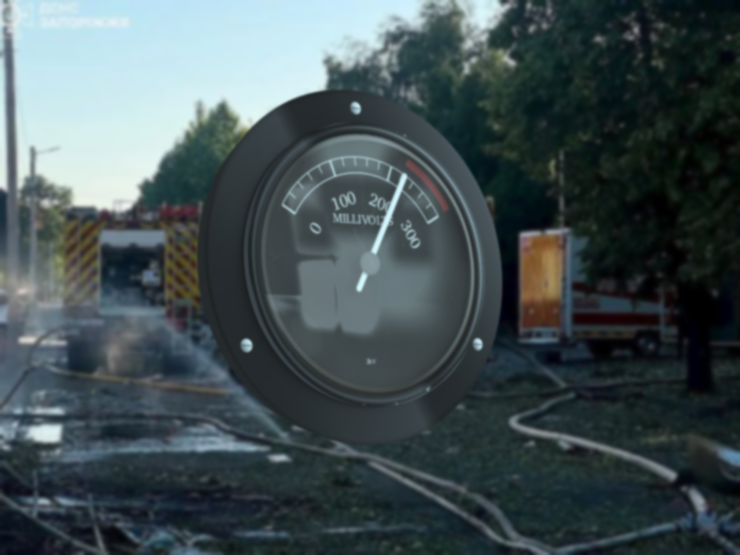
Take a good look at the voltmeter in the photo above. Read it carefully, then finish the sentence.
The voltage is 220 mV
